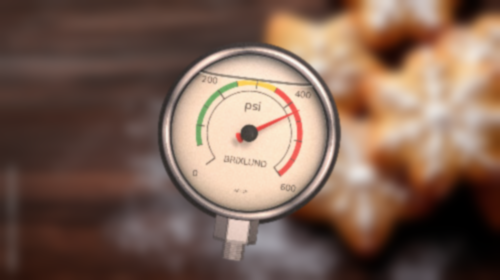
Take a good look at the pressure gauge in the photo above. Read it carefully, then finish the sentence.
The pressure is 425 psi
